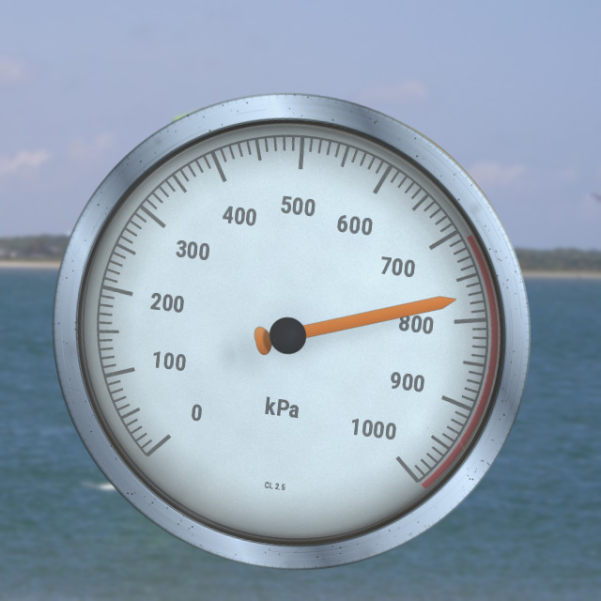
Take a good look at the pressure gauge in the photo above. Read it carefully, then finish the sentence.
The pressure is 770 kPa
